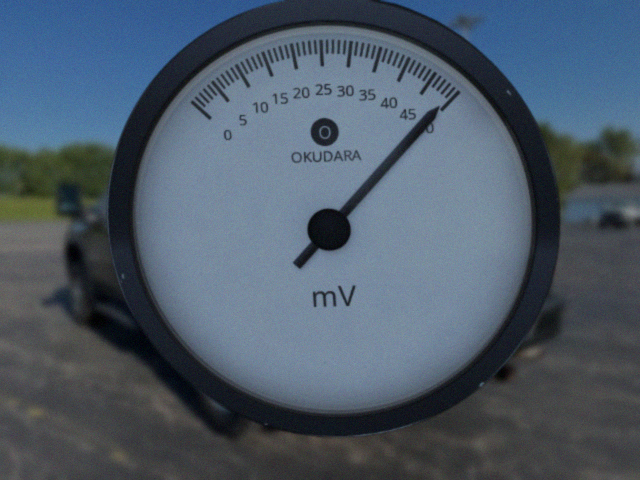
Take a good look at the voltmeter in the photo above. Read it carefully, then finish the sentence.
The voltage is 49 mV
